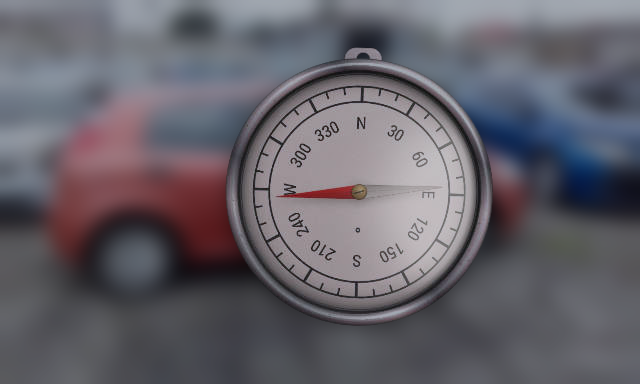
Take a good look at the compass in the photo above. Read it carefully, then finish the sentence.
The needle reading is 265 °
